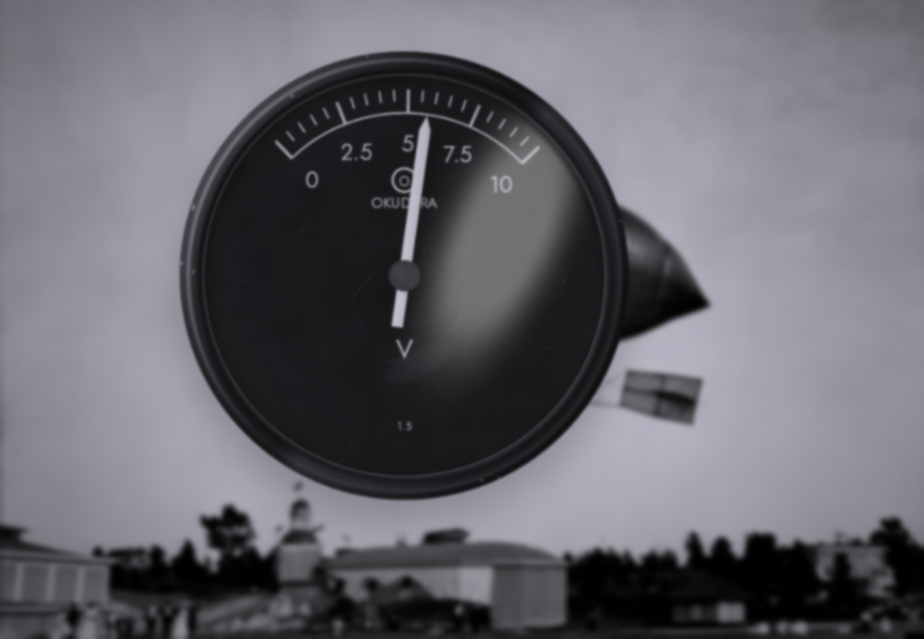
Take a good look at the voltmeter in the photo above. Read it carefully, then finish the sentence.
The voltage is 5.75 V
